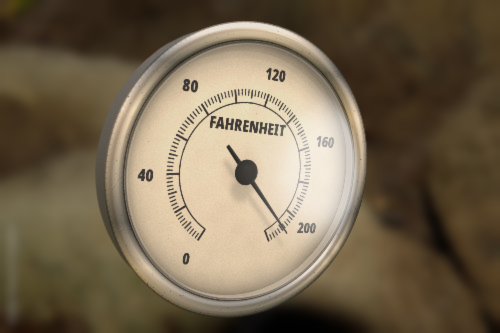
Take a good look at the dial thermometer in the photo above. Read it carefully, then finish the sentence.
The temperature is 210 °F
